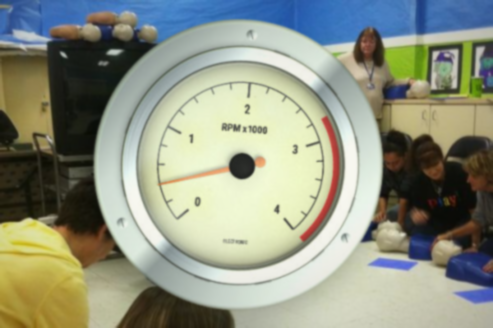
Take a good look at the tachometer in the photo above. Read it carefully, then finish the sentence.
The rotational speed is 400 rpm
